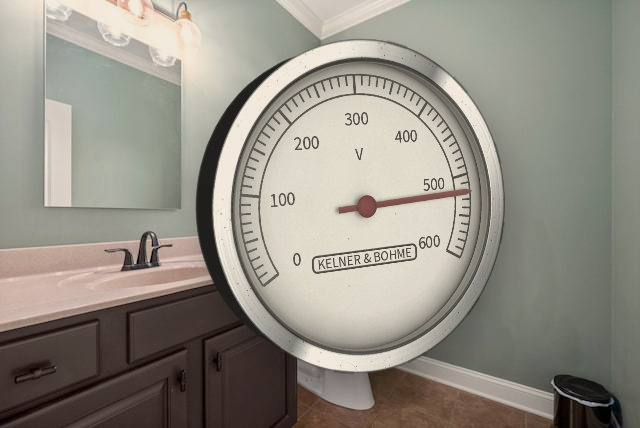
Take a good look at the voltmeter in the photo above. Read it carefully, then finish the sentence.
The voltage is 520 V
